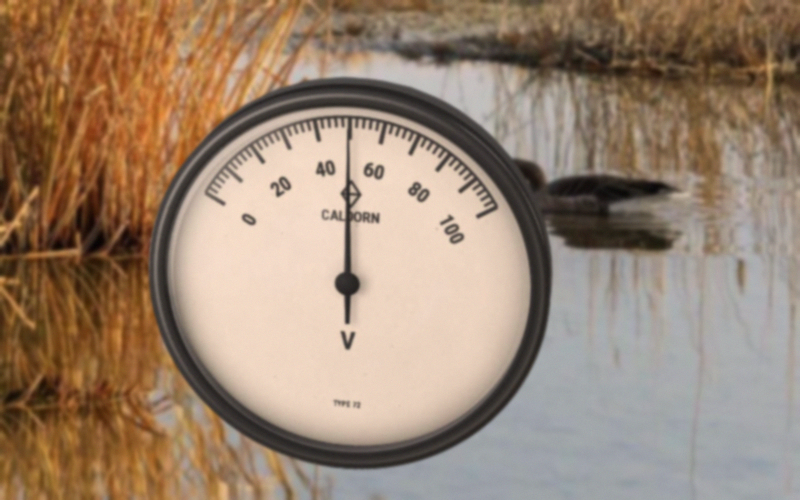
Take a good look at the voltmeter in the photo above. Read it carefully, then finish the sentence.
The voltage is 50 V
